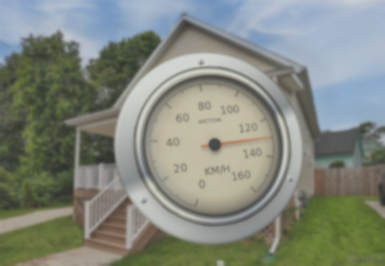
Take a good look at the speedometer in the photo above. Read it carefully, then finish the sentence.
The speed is 130 km/h
